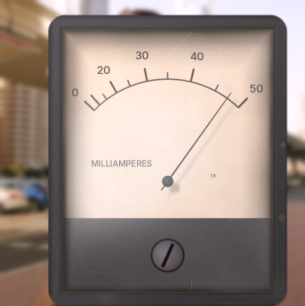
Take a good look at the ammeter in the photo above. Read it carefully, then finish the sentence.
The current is 47.5 mA
